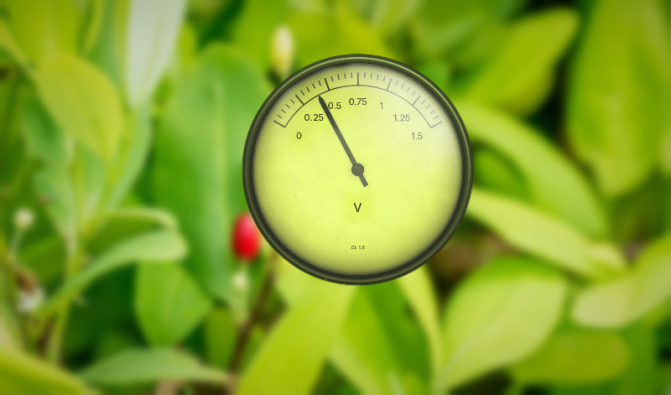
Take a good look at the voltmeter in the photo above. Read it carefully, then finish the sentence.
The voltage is 0.4 V
